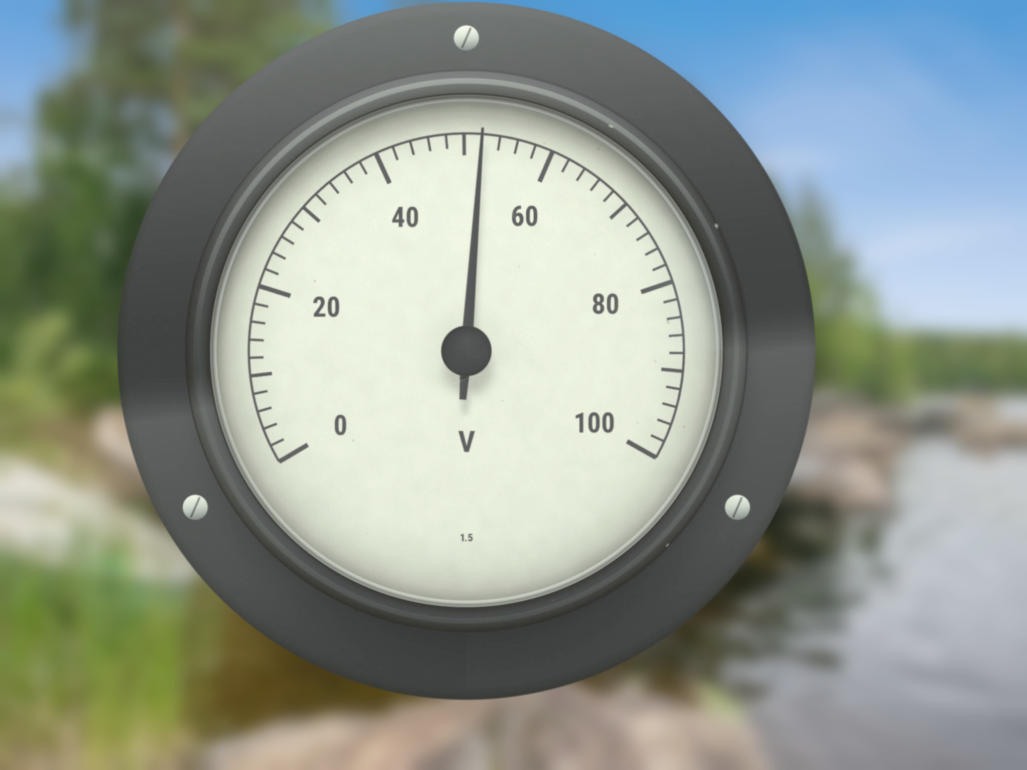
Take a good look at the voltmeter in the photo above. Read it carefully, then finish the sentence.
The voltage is 52 V
